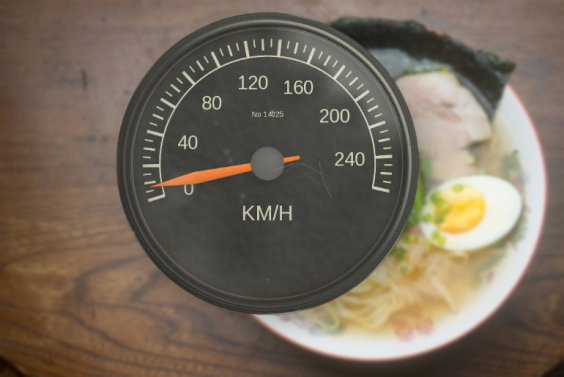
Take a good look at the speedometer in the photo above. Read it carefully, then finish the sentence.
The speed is 7.5 km/h
